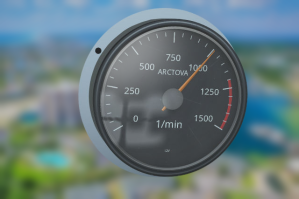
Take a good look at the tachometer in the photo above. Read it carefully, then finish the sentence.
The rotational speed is 1000 rpm
